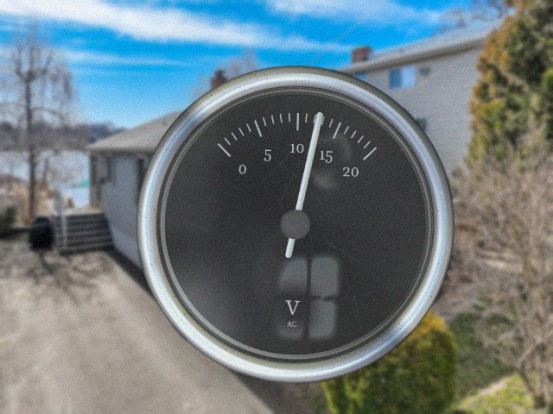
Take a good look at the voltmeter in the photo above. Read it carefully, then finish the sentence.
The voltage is 12.5 V
